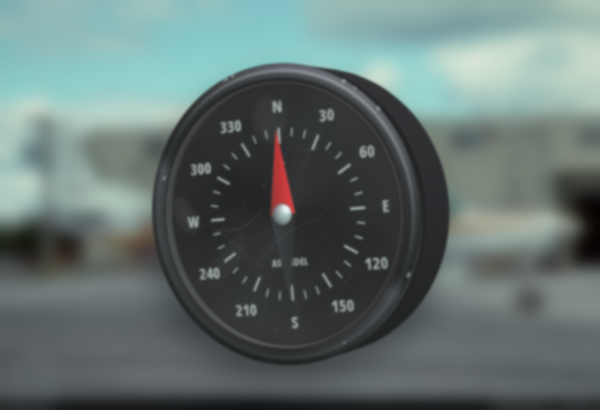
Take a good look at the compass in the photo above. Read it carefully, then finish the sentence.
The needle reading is 0 °
